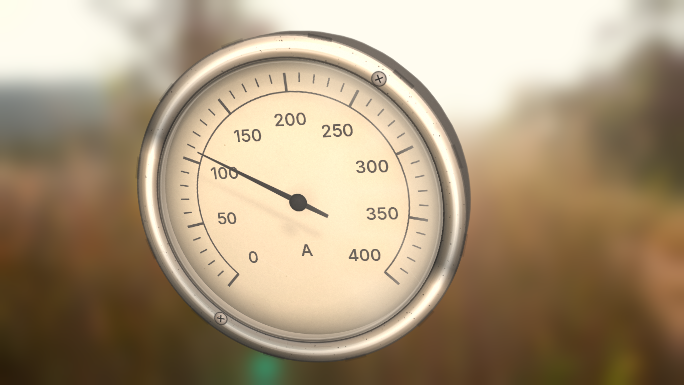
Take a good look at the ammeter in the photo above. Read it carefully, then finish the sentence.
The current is 110 A
